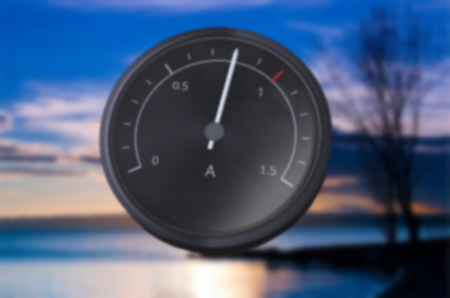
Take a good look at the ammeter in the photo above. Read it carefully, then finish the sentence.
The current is 0.8 A
